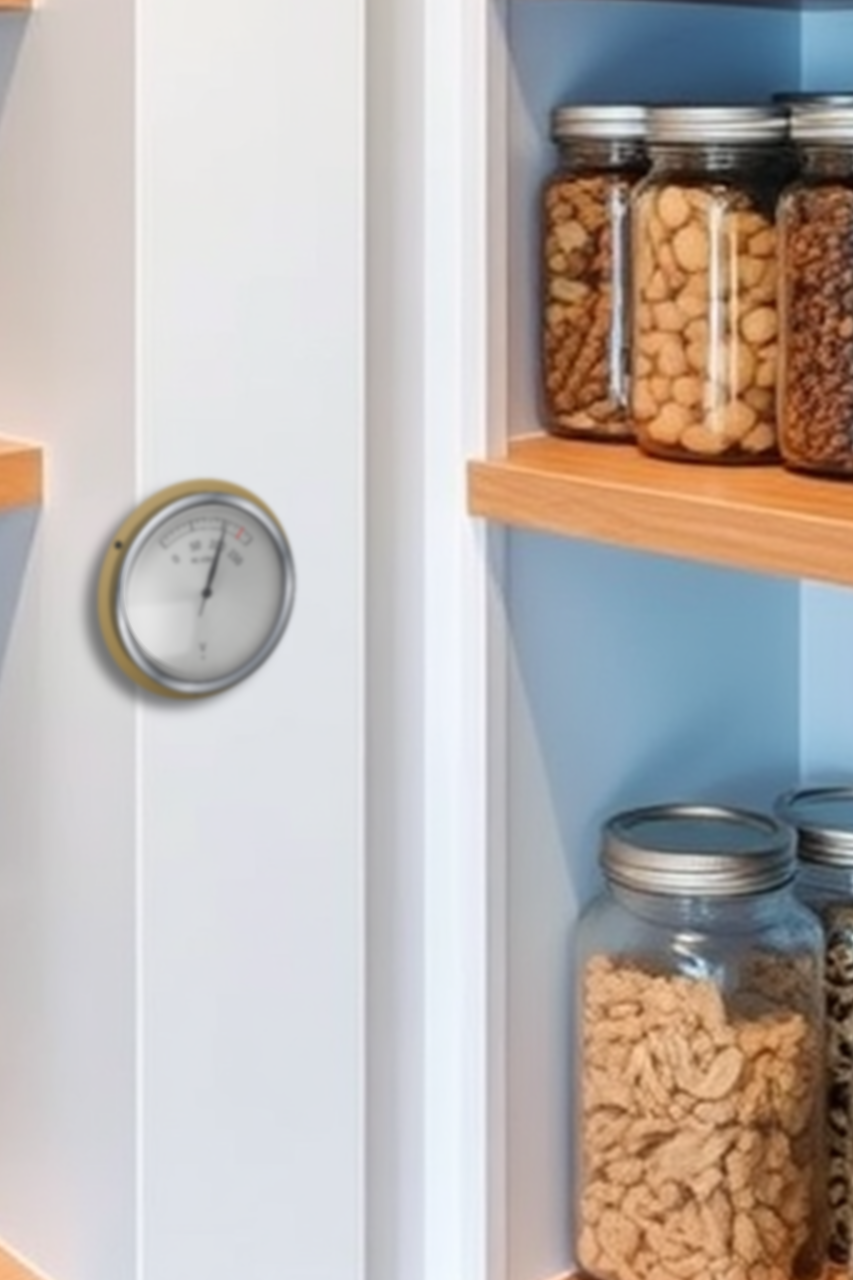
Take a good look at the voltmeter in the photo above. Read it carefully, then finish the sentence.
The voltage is 100 V
